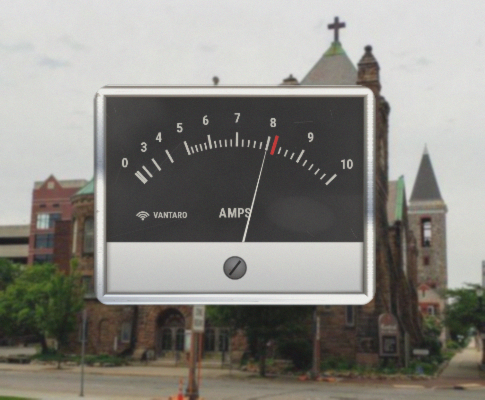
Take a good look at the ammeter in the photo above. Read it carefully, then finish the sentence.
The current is 8 A
